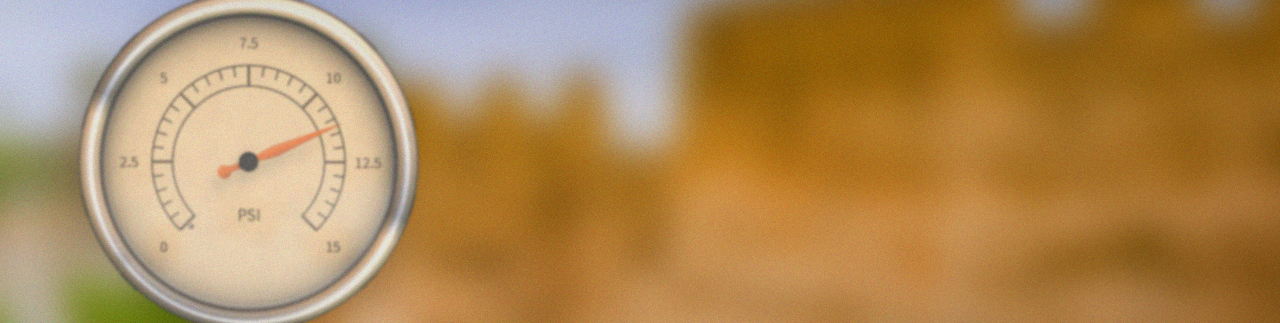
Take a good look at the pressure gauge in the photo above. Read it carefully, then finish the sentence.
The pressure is 11.25 psi
